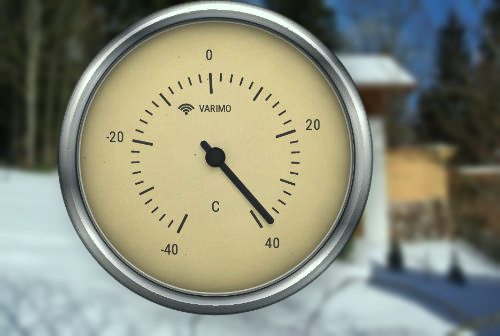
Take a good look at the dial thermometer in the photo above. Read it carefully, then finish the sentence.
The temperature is 38 °C
